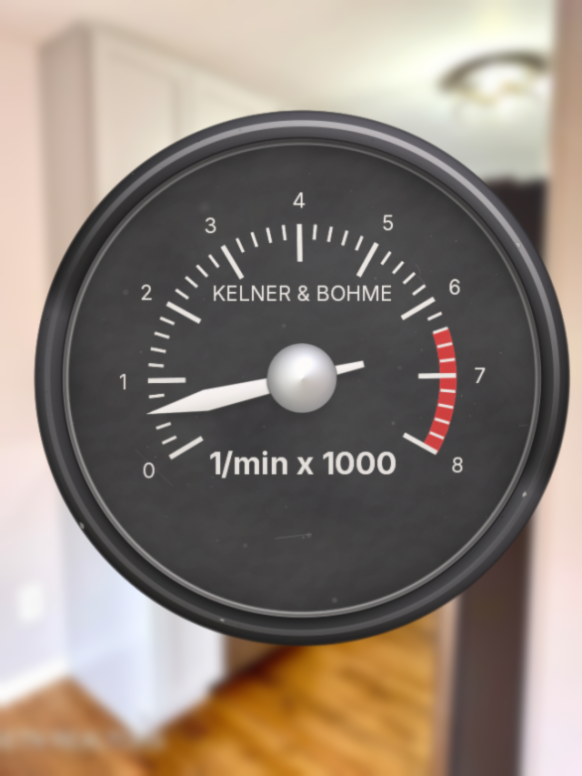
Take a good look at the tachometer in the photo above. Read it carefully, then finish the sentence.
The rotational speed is 600 rpm
